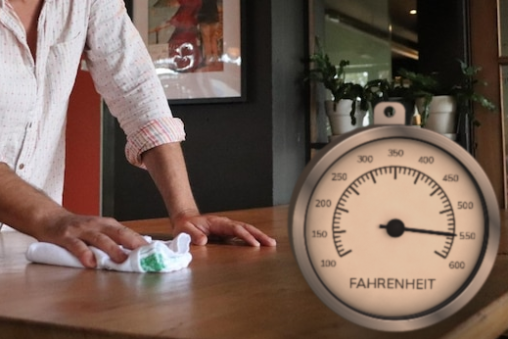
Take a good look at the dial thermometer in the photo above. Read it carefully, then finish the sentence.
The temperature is 550 °F
